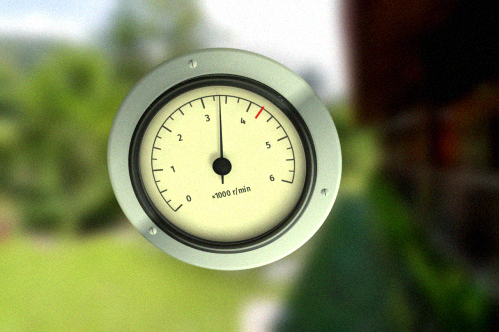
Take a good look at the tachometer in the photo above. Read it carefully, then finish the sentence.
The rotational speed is 3375 rpm
